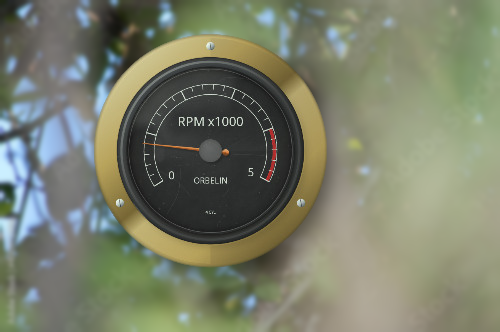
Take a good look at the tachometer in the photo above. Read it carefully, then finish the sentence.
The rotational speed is 800 rpm
